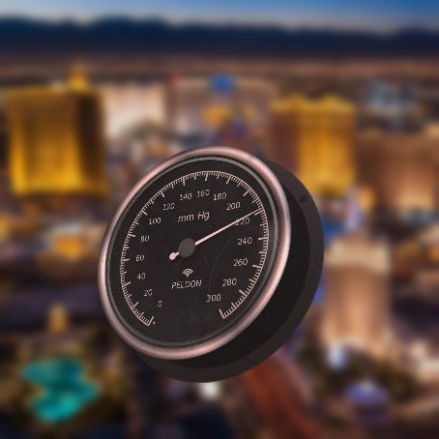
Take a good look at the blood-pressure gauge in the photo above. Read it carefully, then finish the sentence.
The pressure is 220 mmHg
